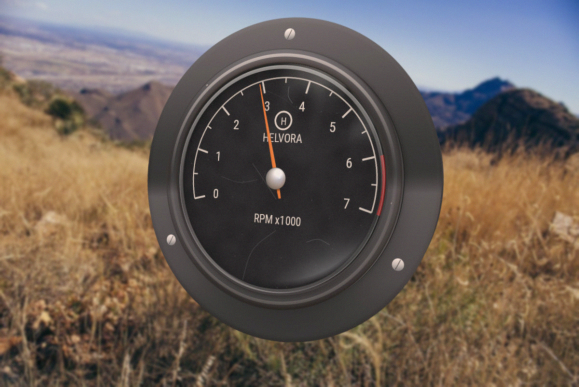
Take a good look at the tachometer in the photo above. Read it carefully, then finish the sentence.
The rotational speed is 3000 rpm
